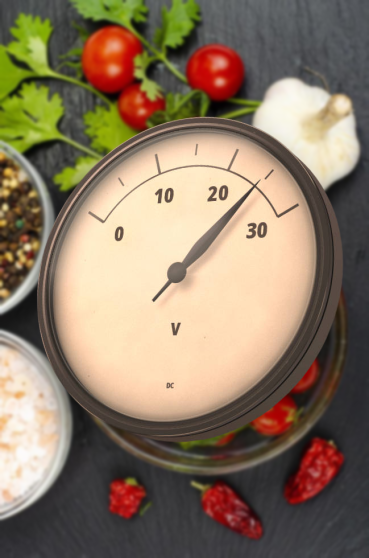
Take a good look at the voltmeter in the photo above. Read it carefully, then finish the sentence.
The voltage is 25 V
